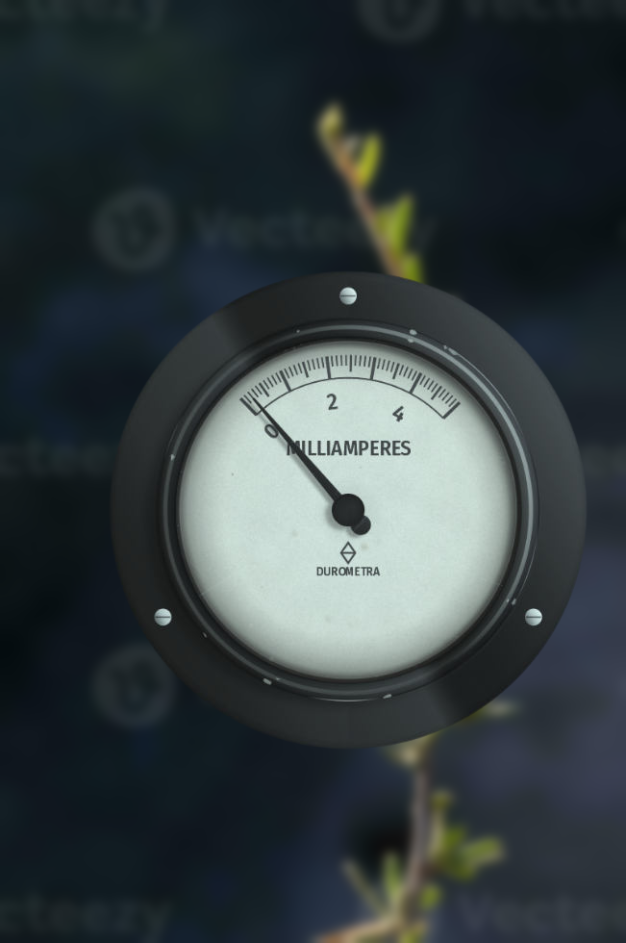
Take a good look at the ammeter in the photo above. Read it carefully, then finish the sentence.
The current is 0.2 mA
